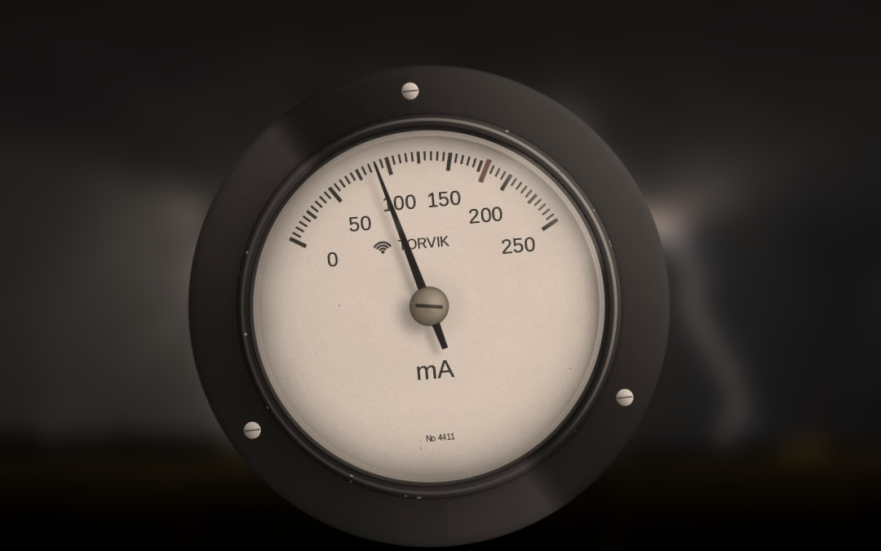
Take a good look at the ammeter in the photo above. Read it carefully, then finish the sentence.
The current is 90 mA
